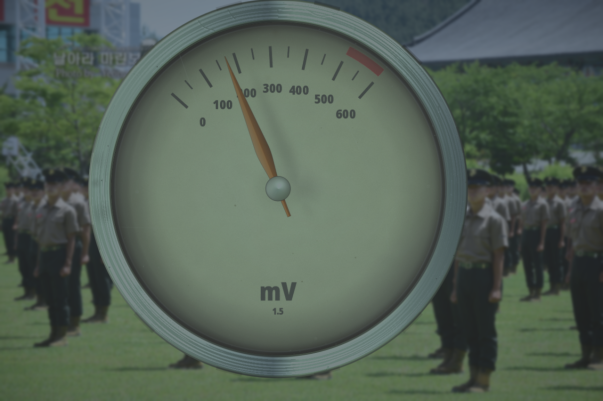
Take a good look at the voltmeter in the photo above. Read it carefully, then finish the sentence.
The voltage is 175 mV
